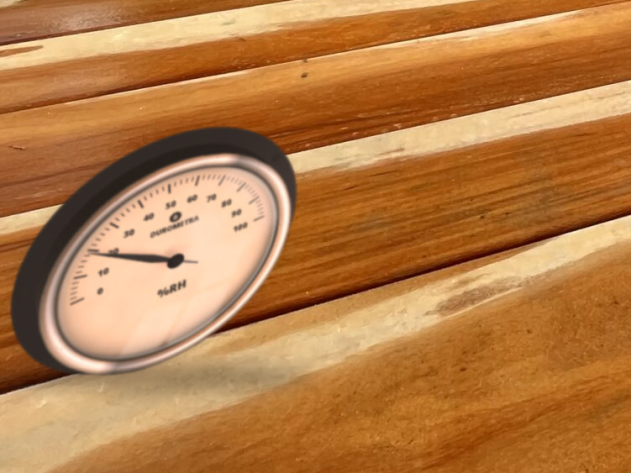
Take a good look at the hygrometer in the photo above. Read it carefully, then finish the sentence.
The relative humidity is 20 %
